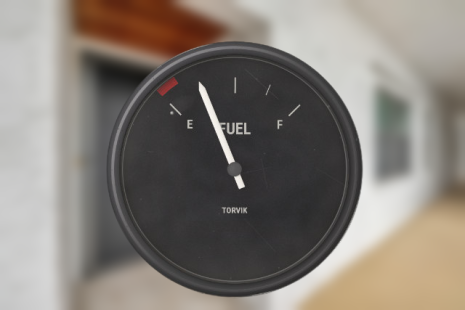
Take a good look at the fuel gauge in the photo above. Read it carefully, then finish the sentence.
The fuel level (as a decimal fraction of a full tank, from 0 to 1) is 0.25
